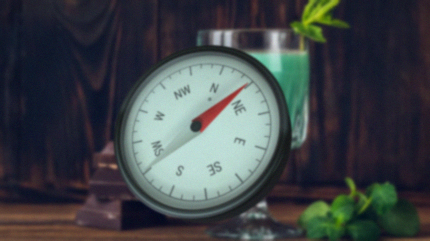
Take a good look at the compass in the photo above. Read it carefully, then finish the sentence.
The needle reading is 30 °
